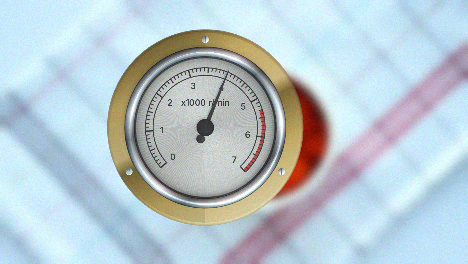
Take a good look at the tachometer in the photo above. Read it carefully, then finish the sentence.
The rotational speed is 4000 rpm
